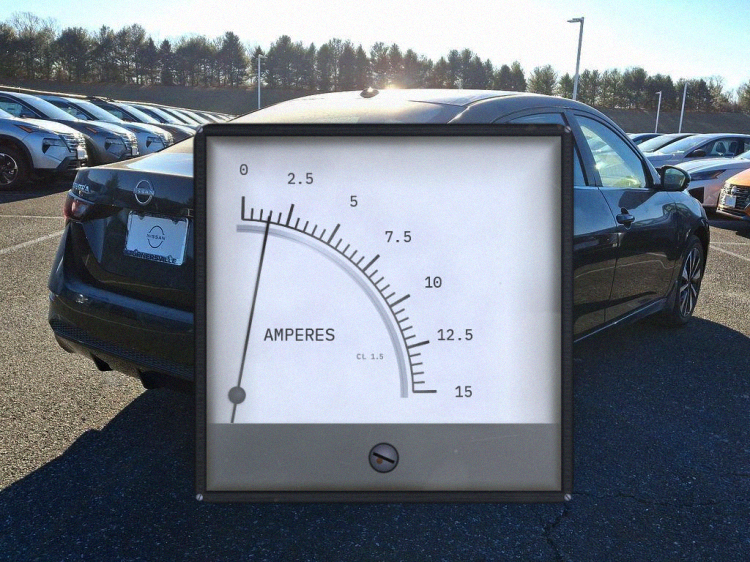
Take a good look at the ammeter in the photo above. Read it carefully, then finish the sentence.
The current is 1.5 A
